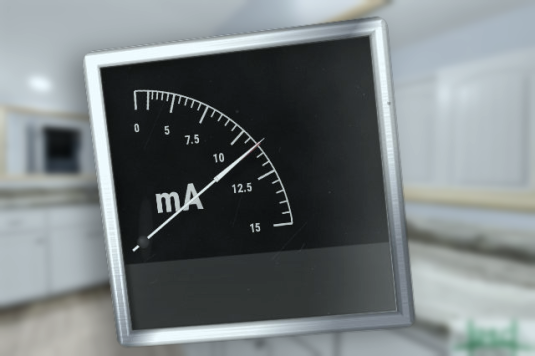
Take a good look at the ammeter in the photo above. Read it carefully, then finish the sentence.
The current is 11 mA
